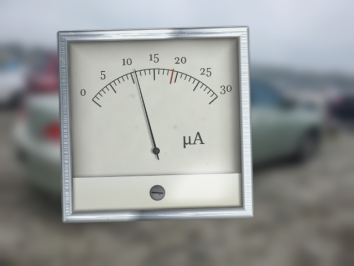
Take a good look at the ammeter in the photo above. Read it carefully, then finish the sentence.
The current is 11 µA
